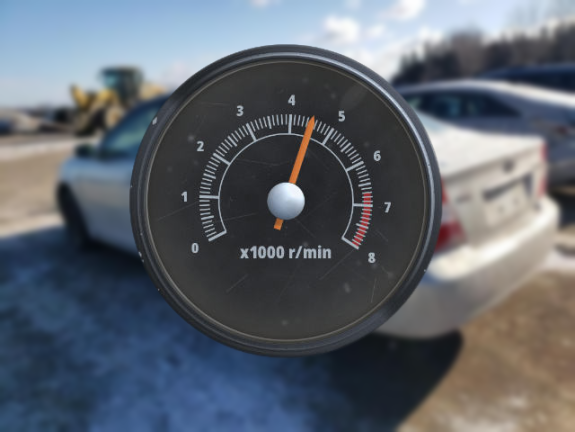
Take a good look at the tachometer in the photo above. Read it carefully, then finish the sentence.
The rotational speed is 4500 rpm
